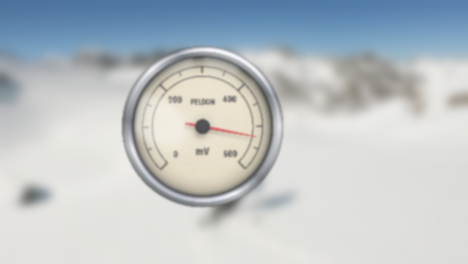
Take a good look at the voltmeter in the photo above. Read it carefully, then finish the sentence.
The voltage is 525 mV
